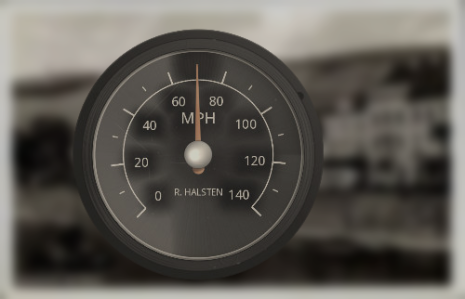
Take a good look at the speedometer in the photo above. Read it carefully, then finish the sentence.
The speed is 70 mph
